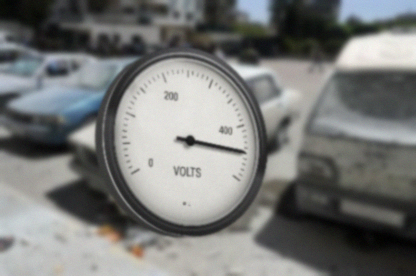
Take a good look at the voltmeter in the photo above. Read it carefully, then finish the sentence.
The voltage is 450 V
